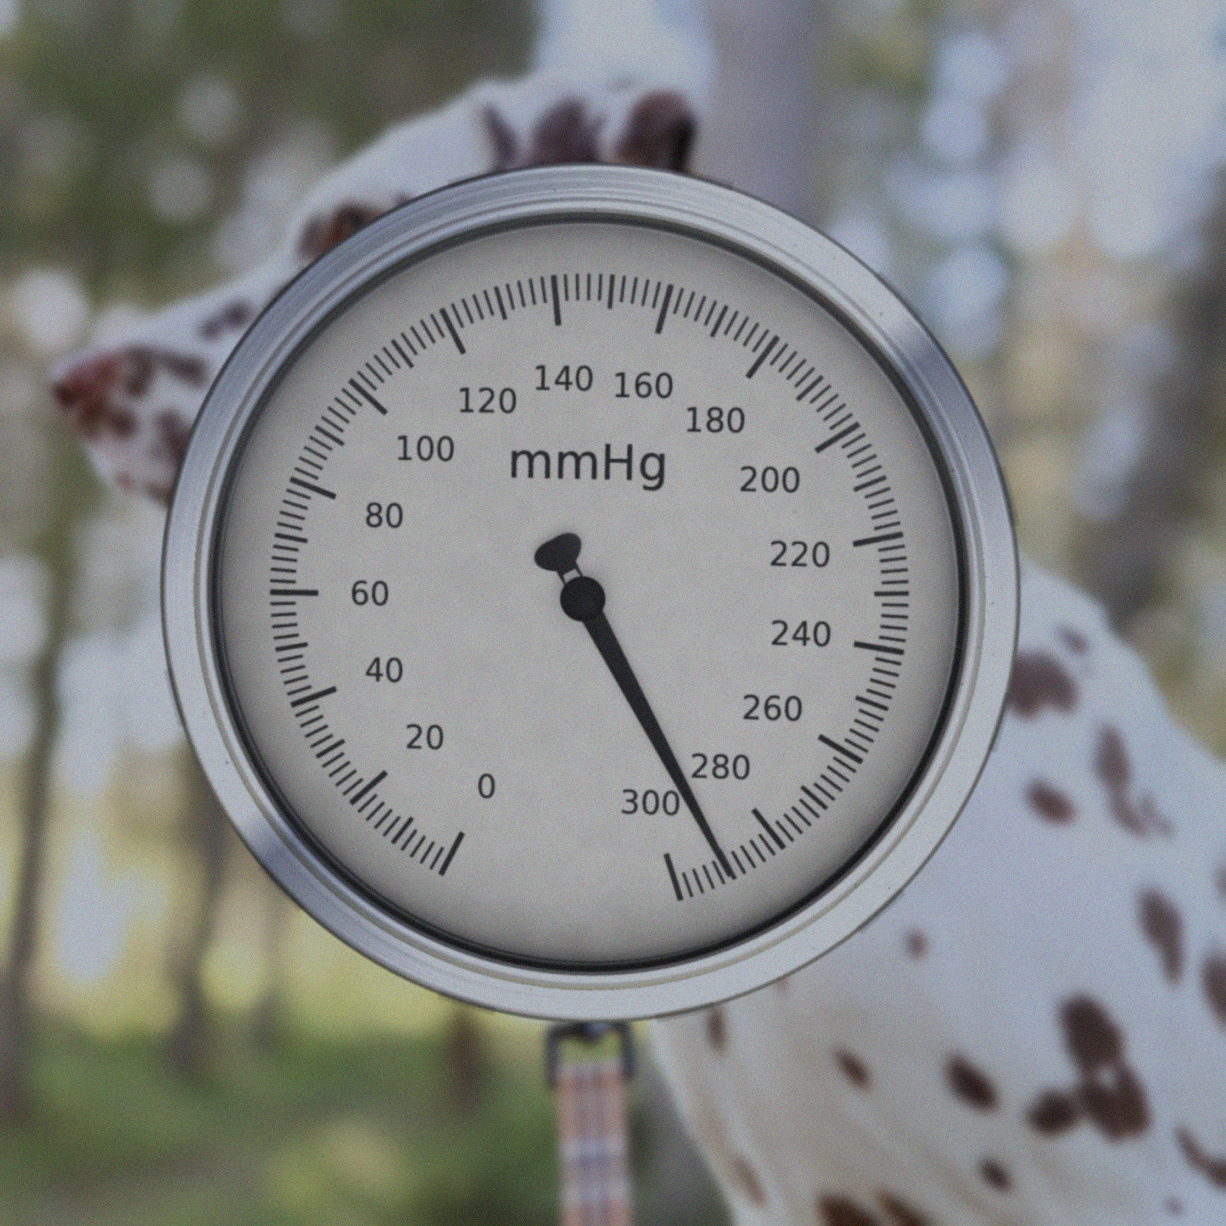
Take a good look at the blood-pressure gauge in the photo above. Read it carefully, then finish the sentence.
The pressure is 290 mmHg
